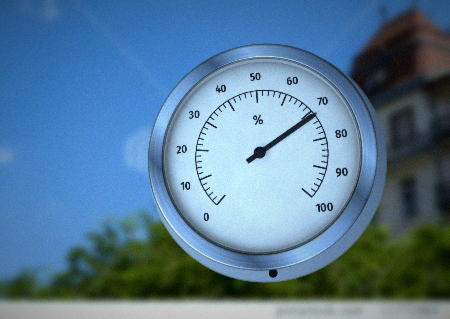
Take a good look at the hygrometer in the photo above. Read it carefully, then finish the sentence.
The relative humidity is 72 %
